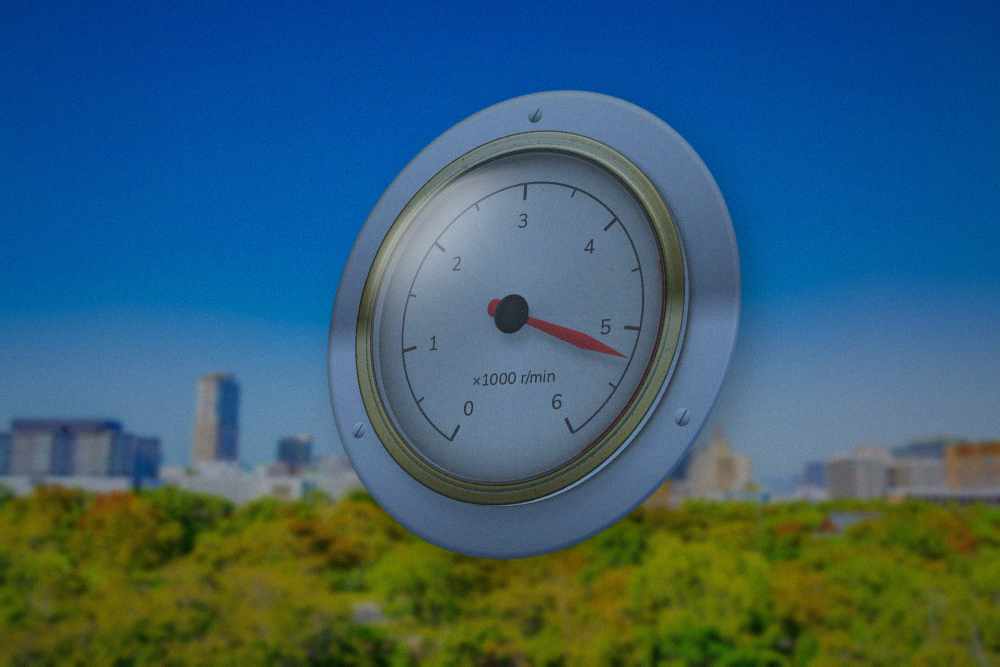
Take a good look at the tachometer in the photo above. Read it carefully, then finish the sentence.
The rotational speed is 5250 rpm
